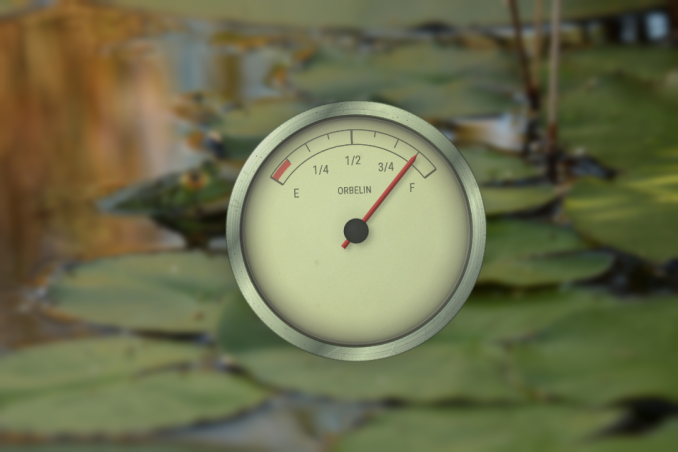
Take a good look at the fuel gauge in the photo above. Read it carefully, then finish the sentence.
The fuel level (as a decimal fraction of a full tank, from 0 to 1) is 0.875
